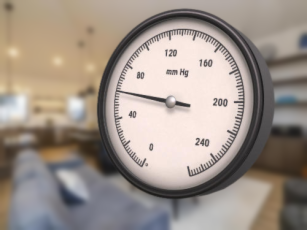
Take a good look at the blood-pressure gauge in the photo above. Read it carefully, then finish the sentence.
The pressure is 60 mmHg
